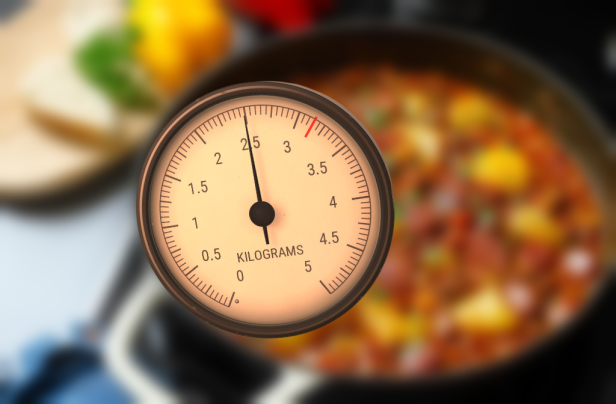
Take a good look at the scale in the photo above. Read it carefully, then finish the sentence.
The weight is 2.5 kg
